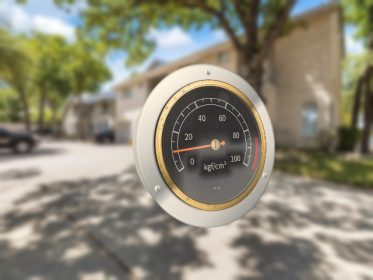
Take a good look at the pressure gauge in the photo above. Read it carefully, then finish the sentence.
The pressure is 10 kg/cm²
